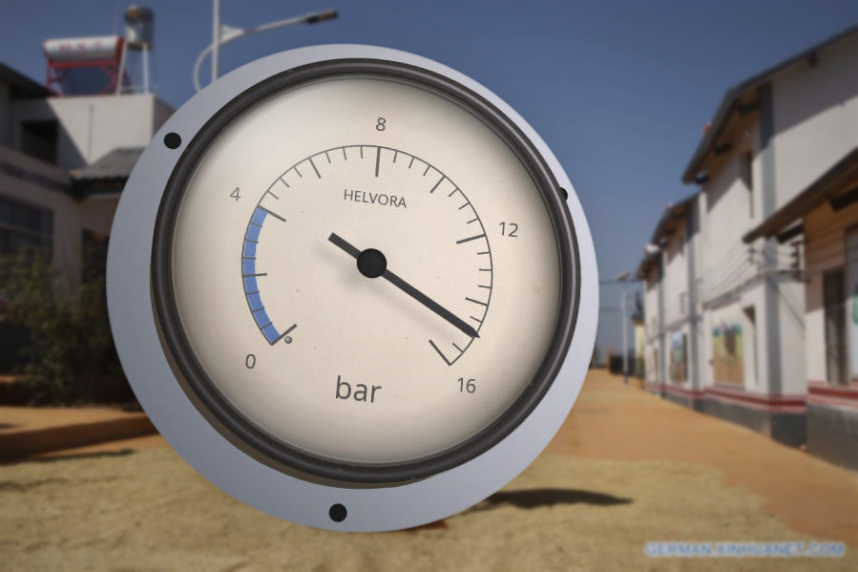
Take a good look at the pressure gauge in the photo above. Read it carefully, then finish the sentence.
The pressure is 15 bar
